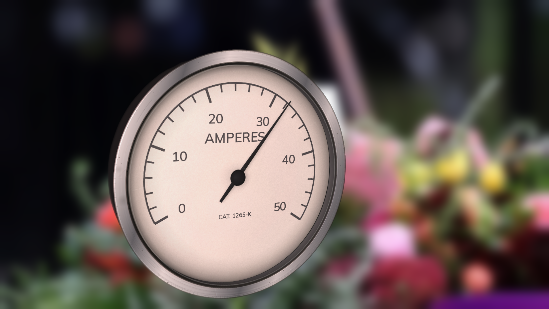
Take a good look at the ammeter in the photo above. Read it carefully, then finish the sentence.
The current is 32 A
